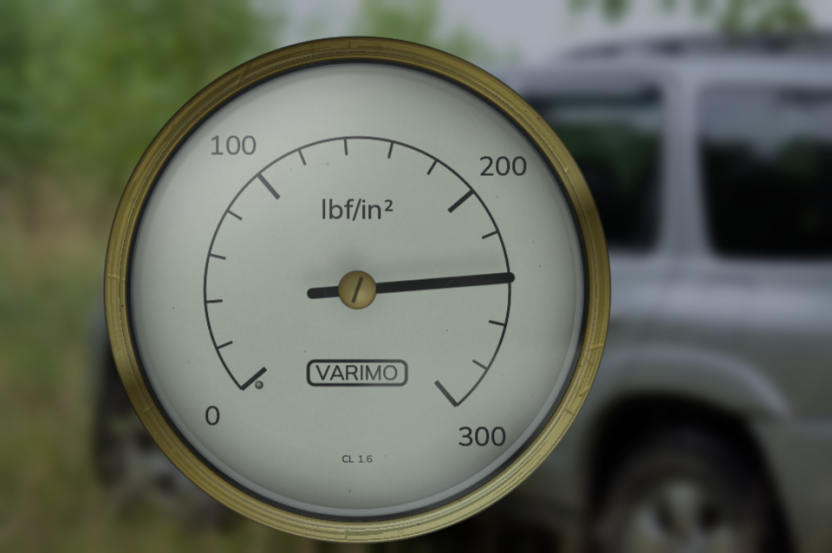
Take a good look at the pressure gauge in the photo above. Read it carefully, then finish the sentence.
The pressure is 240 psi
